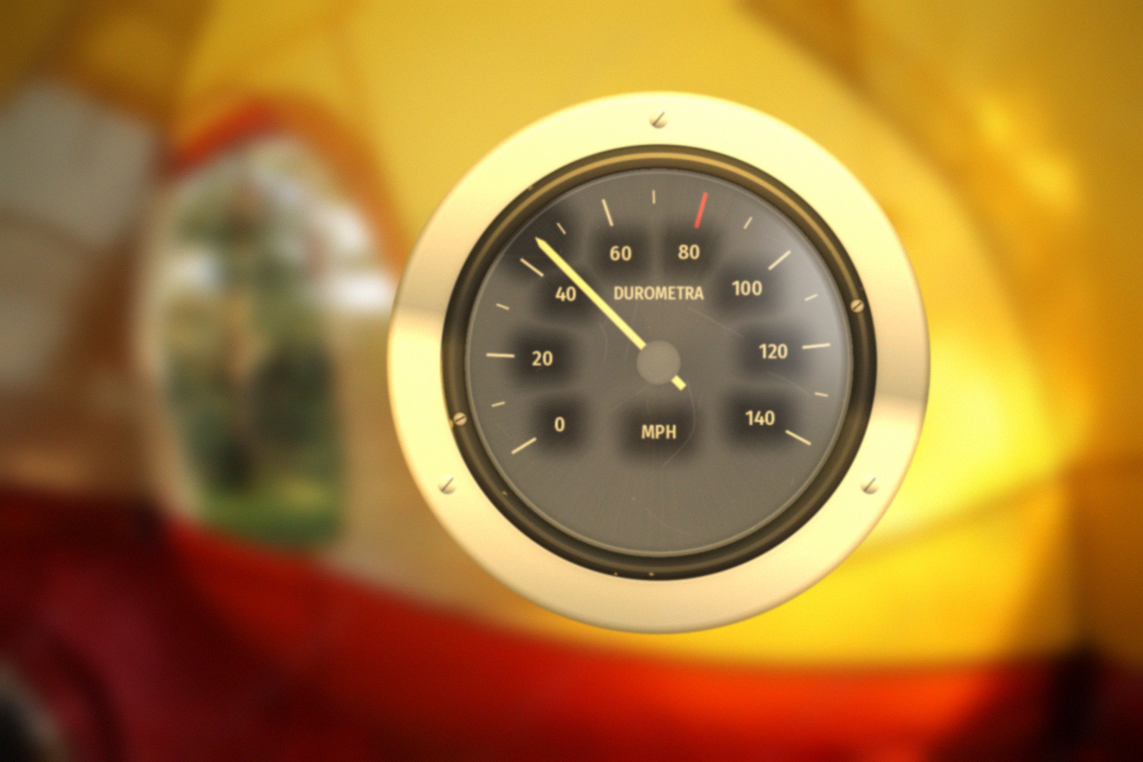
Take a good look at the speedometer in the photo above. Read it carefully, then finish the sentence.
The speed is 45 mph
